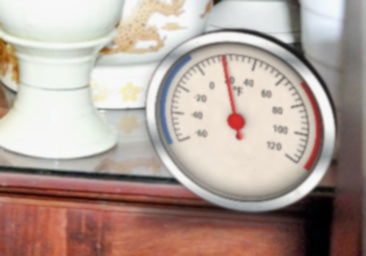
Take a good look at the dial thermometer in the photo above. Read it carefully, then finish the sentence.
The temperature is 20 °F
